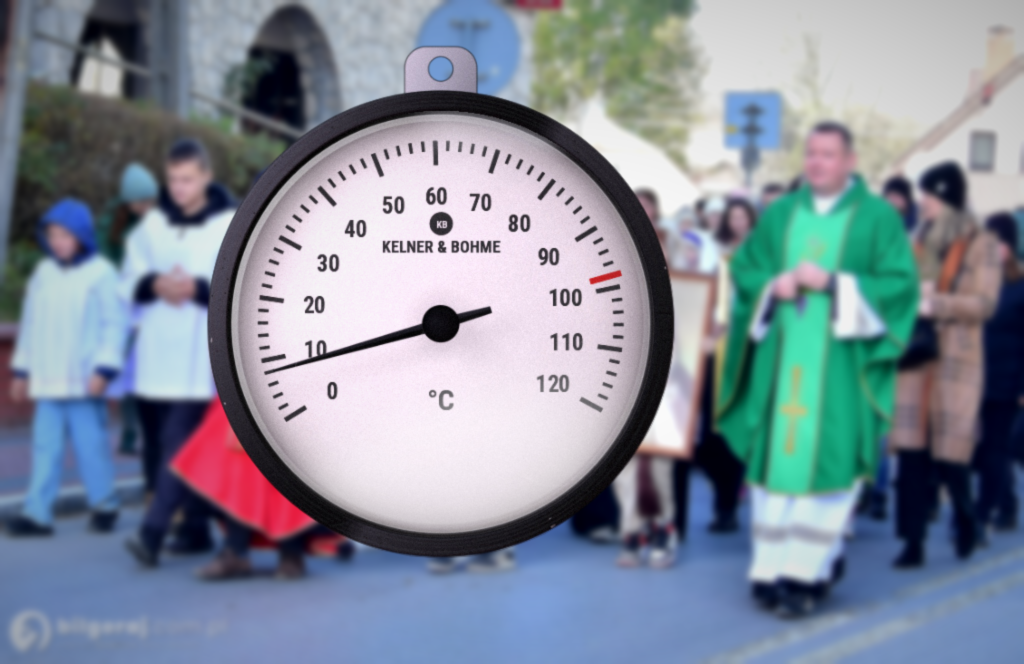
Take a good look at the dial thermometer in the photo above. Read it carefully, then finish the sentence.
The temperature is 8 °C
